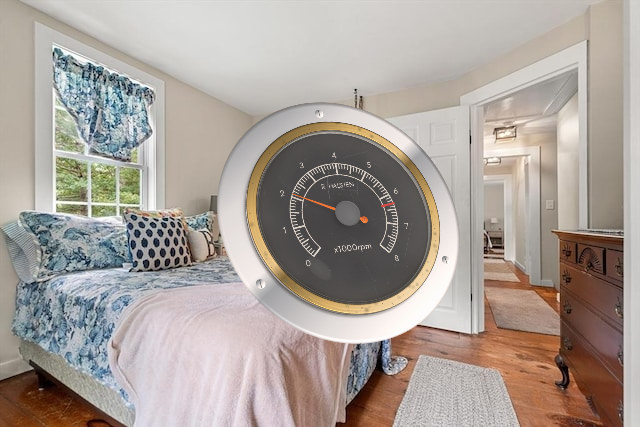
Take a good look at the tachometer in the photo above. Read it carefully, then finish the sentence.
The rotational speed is 2000 rpm
